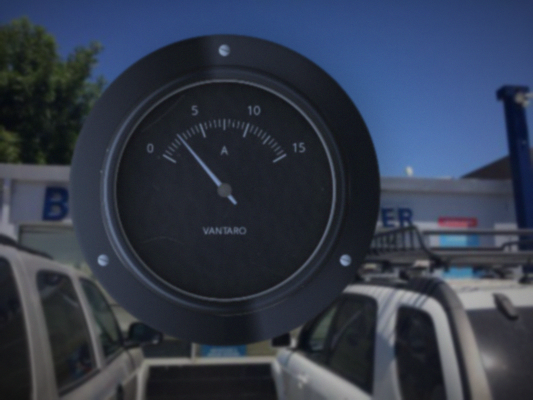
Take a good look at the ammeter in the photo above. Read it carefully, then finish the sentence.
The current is 2.5 A
